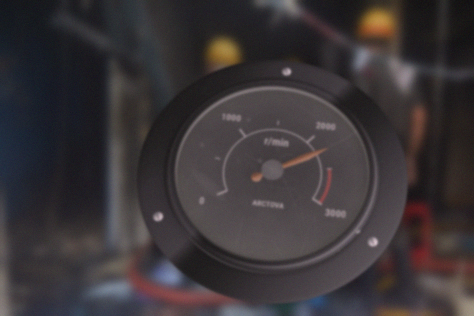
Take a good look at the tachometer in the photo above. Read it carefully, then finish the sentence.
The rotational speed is 2250 rpm
